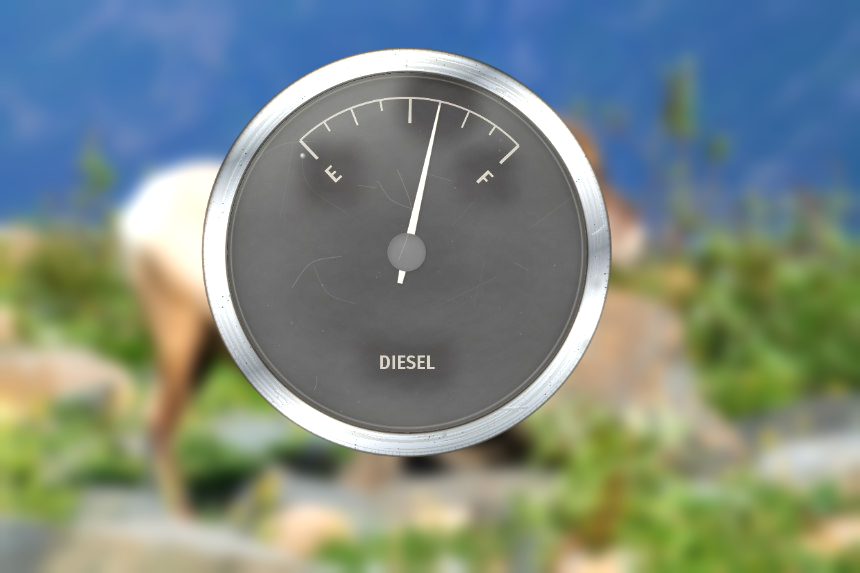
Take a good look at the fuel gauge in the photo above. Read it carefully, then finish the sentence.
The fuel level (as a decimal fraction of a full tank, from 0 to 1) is 0.625
